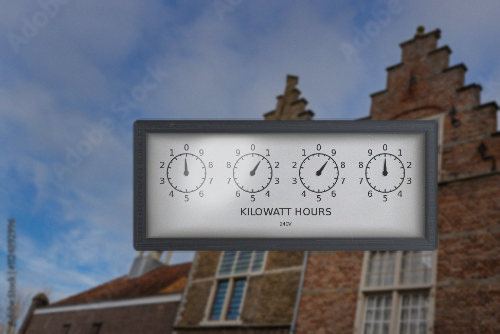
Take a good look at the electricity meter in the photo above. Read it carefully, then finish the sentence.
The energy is 90 kWh
